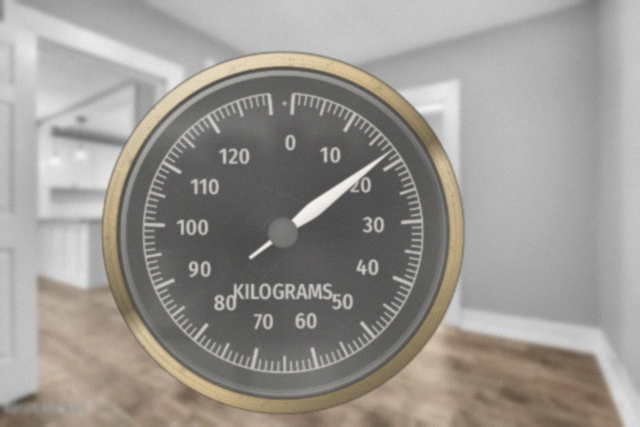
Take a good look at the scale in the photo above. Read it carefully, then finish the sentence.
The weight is 18 kg
